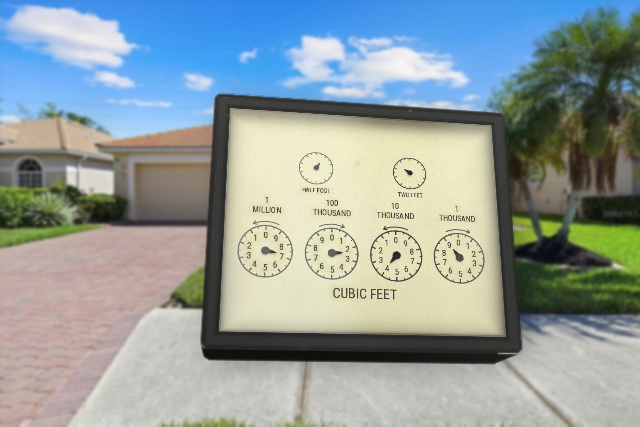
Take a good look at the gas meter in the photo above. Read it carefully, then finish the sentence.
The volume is 723900 ft³
